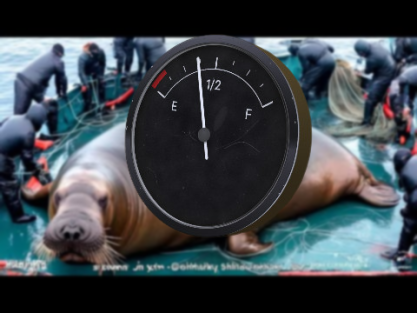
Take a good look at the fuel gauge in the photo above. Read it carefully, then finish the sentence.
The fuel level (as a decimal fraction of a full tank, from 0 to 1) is 0.375
